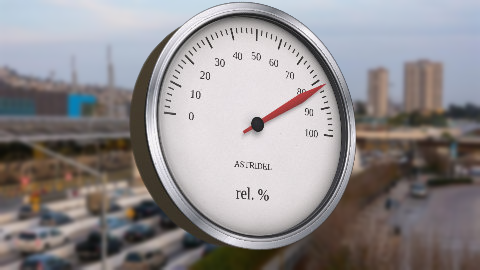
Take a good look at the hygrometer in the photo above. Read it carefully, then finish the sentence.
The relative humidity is 82 %
